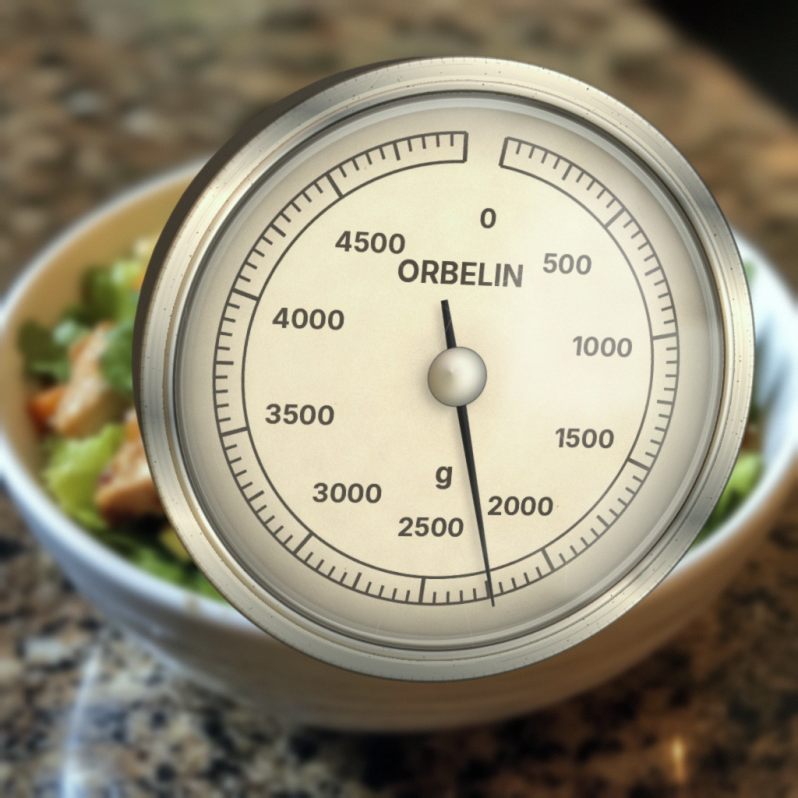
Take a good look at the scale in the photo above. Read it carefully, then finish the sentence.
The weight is 2250 g
